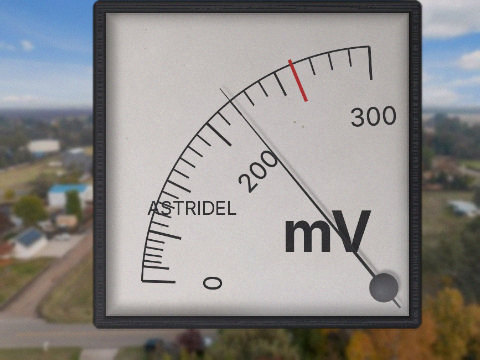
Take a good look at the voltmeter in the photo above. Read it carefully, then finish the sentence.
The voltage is 220 mV
